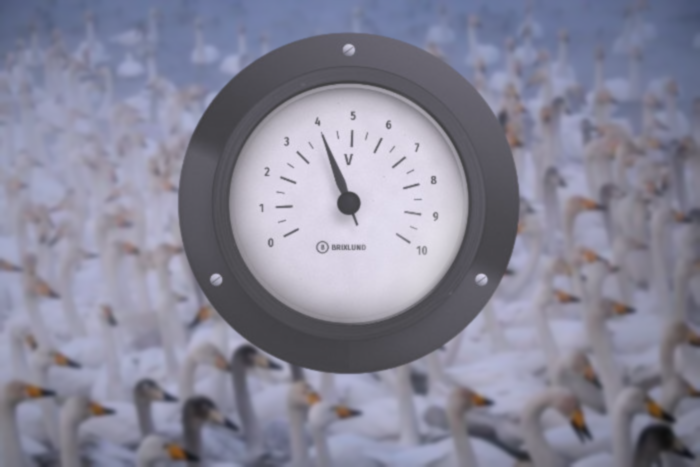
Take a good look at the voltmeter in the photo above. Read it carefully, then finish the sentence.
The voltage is 4 V
